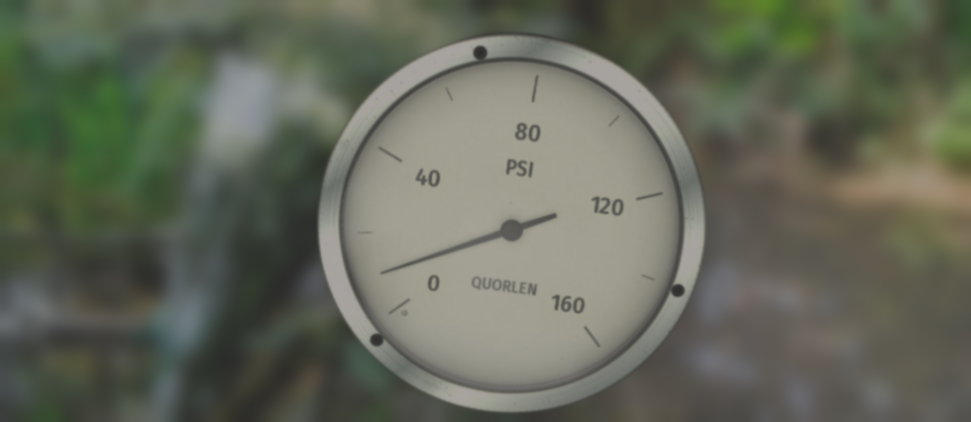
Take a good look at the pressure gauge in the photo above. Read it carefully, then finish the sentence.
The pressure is 10 psi
